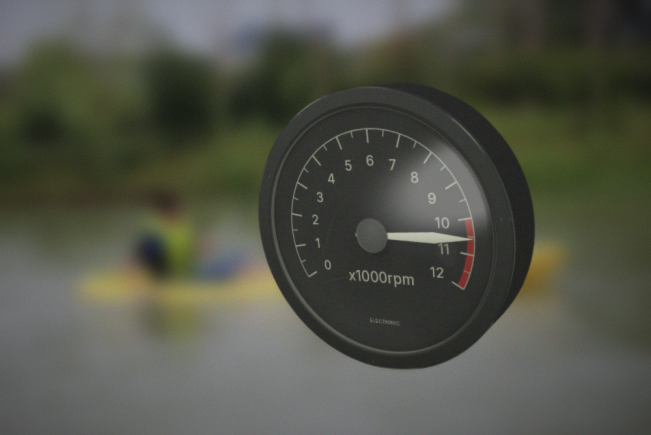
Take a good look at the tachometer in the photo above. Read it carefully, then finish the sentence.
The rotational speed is 10500 rpm
